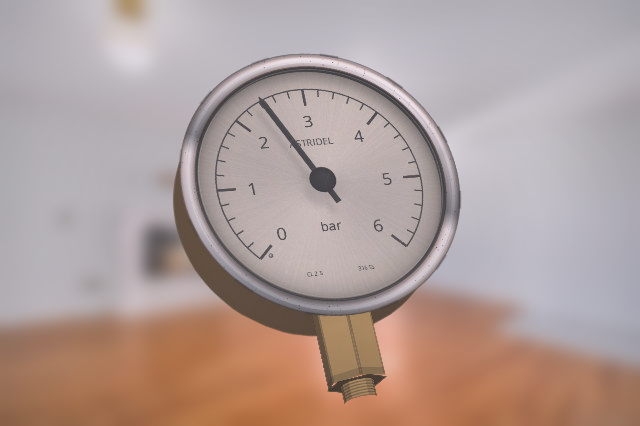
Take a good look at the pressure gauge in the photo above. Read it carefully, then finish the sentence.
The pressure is 2.4 bar
